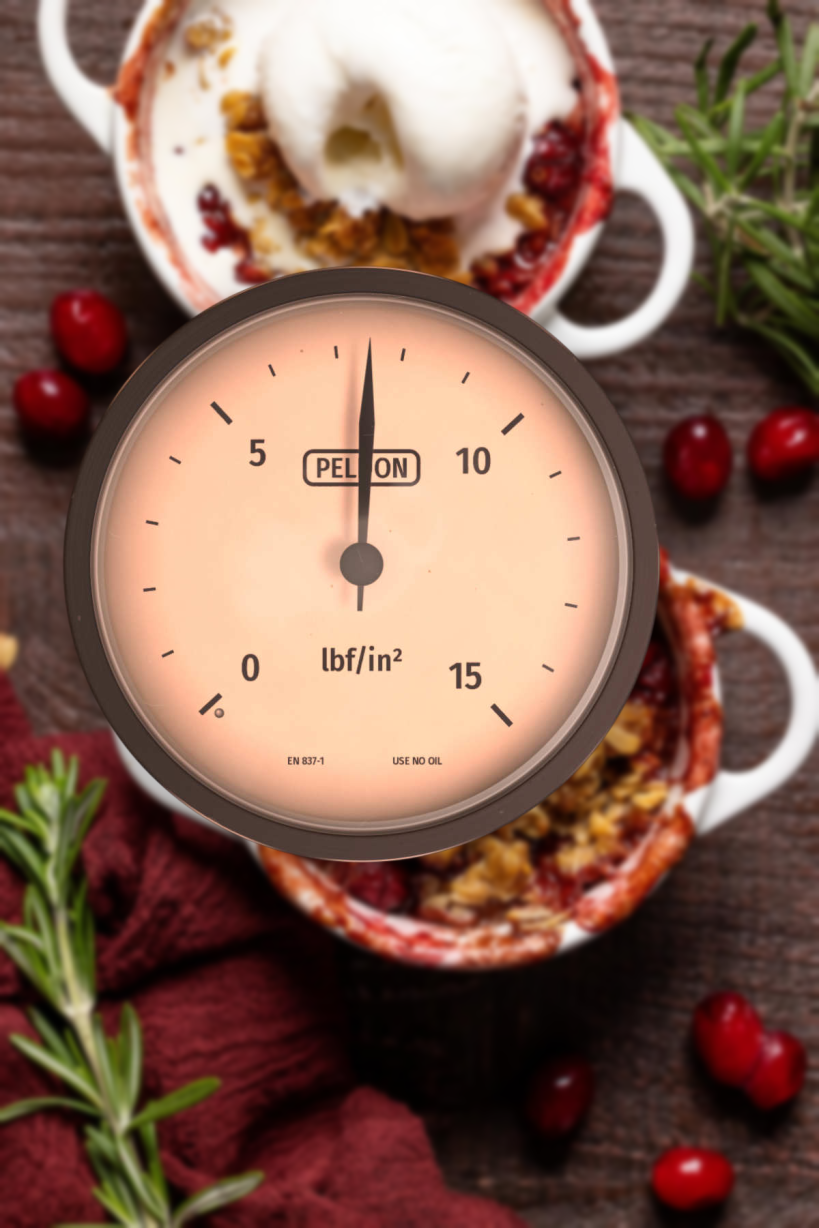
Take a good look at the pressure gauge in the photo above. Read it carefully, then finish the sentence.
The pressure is 7.5 psi
